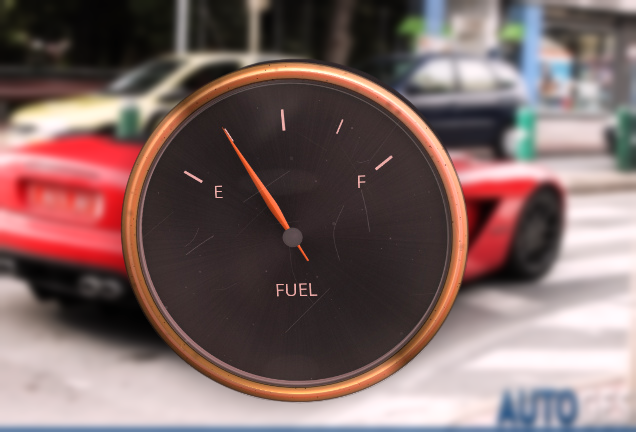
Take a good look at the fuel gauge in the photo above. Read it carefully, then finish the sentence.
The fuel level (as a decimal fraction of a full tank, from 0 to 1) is 0.25
